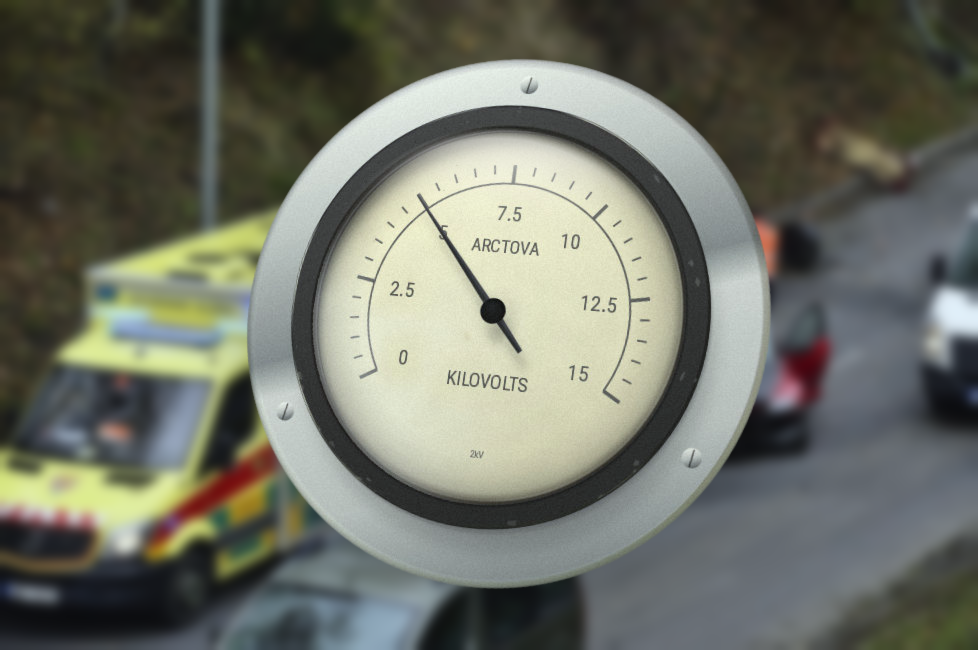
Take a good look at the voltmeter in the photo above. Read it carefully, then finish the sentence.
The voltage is 5 kV
